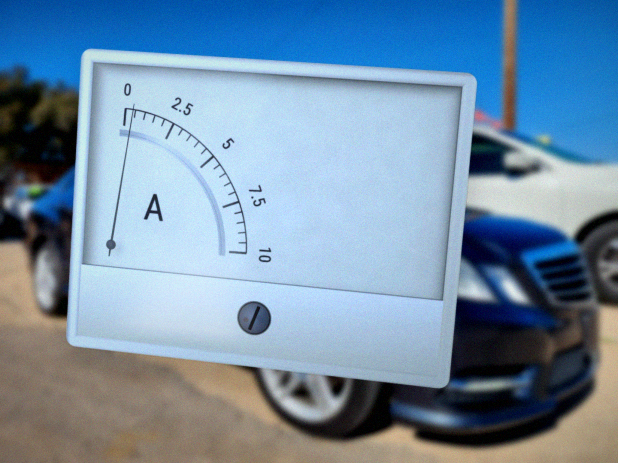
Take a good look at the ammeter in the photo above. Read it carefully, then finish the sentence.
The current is 0.5 A
